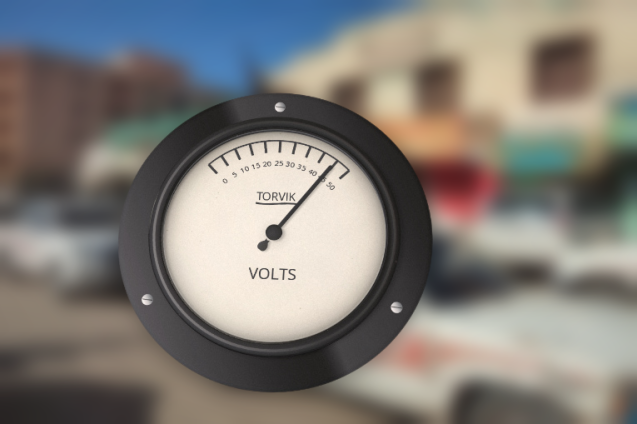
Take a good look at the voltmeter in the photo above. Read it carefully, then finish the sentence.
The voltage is 45 V
